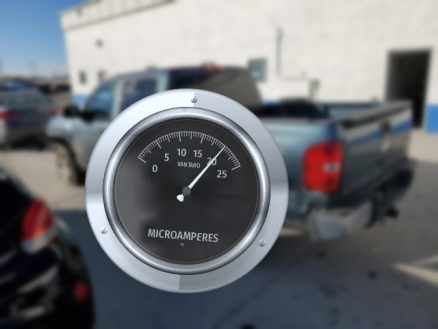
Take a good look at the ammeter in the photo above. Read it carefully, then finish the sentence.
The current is 20 µA
